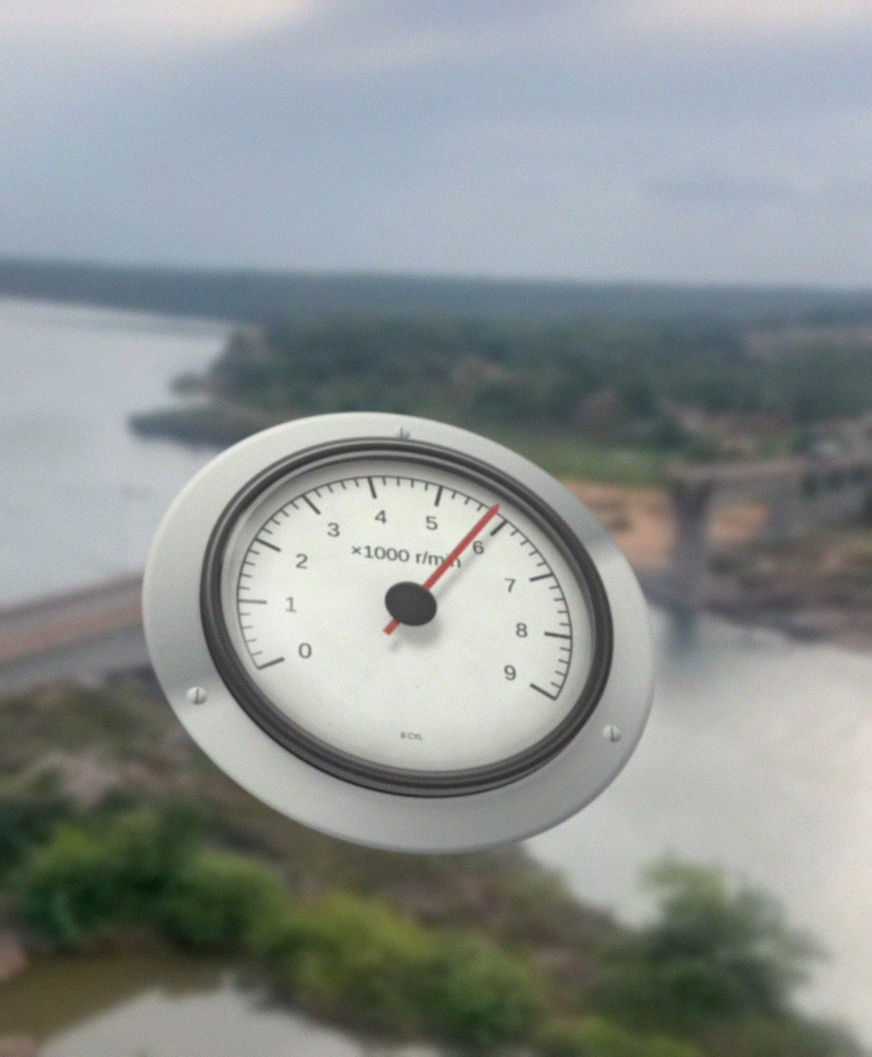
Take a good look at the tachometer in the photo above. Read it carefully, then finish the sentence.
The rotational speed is 5800 rpm
